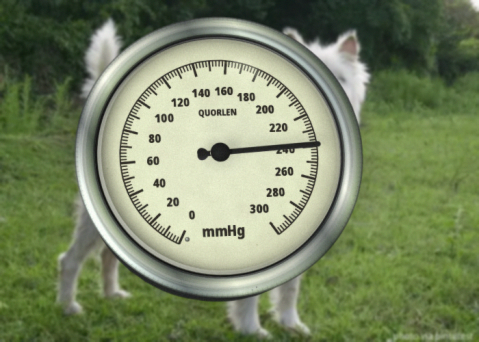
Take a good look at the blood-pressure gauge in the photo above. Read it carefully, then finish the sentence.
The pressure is 240 mmHg
